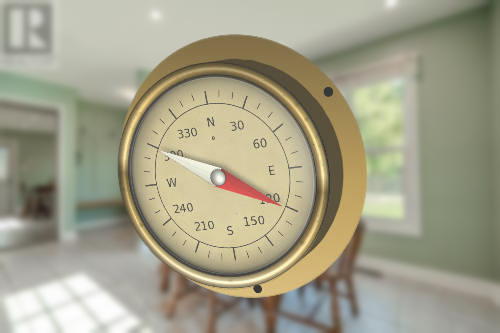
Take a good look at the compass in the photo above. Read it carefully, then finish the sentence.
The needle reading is 120 °
